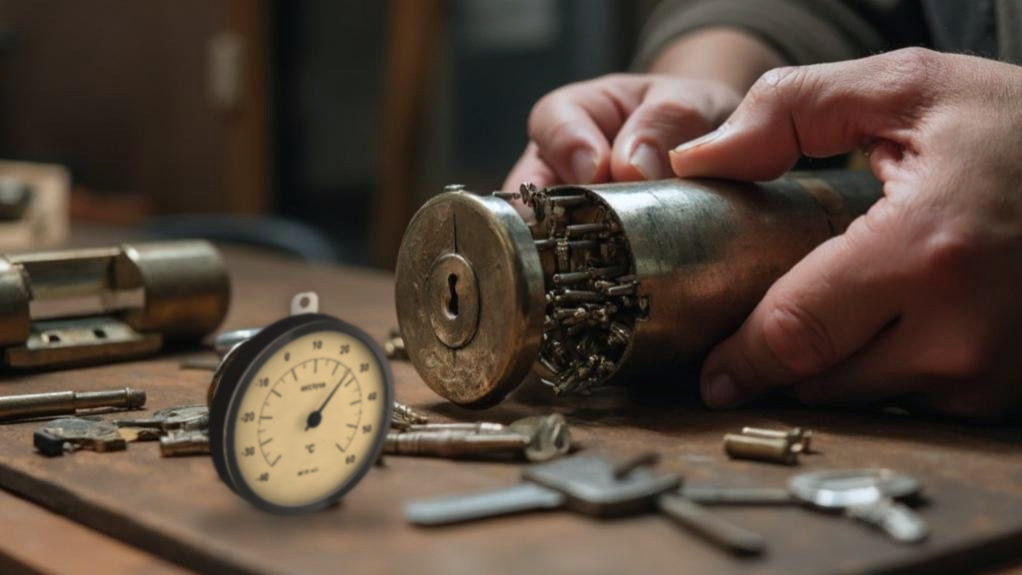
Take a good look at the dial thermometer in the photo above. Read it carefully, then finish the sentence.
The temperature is 25 °C
